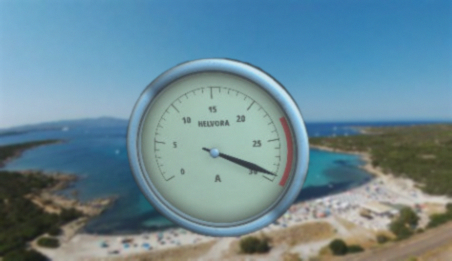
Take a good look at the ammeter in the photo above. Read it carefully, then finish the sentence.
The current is 29 A
